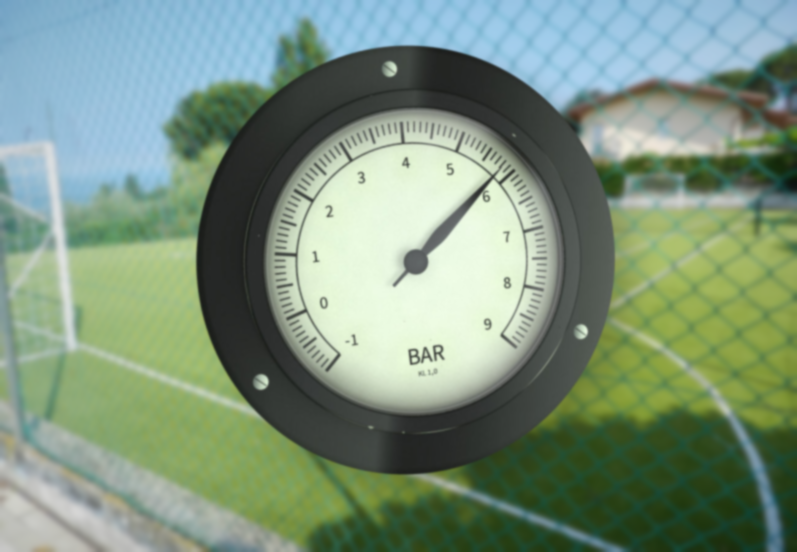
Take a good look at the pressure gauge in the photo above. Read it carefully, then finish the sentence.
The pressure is 5.8 bar
